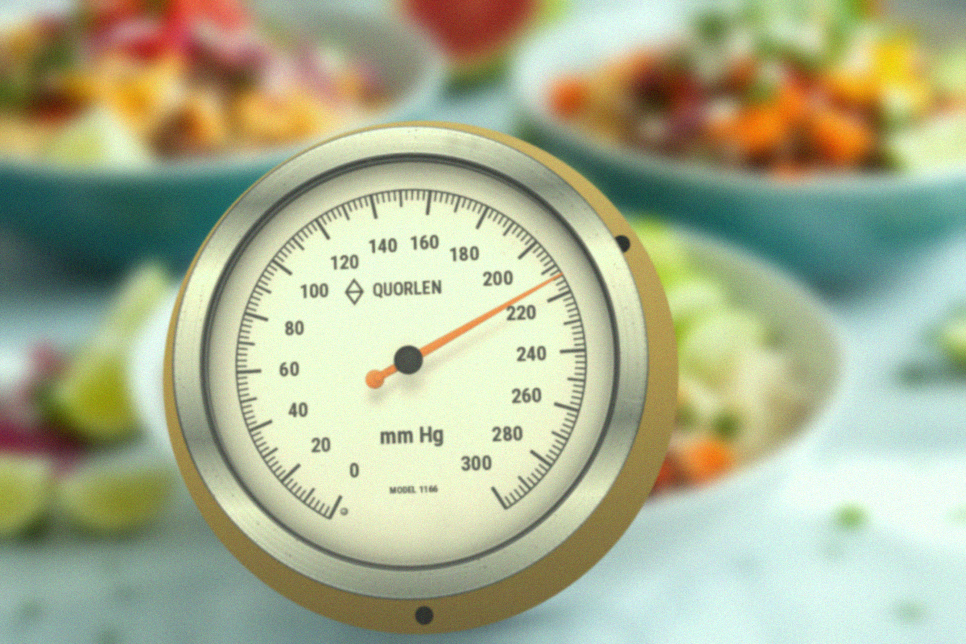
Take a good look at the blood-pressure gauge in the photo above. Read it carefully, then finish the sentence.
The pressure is 214 mmHg
